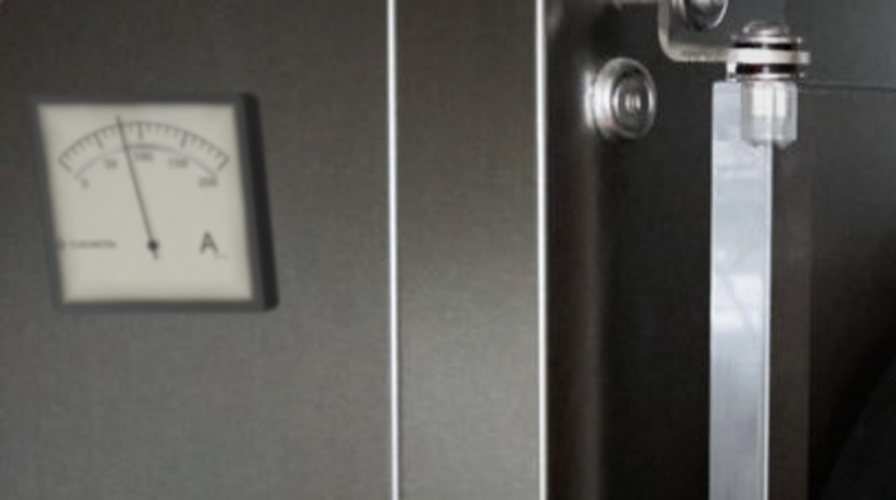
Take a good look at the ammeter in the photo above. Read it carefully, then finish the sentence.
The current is 80 A
